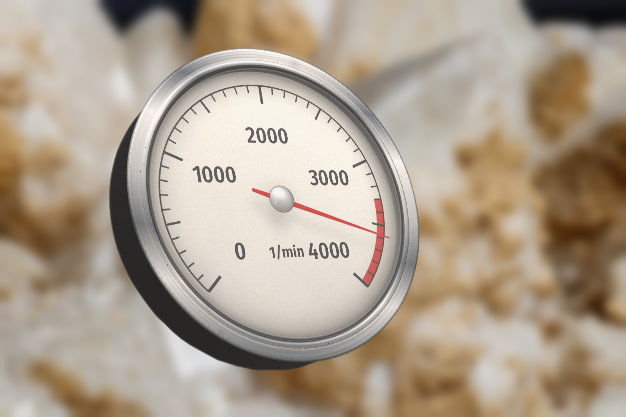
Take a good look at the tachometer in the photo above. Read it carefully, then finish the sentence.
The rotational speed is 3600 rpm
